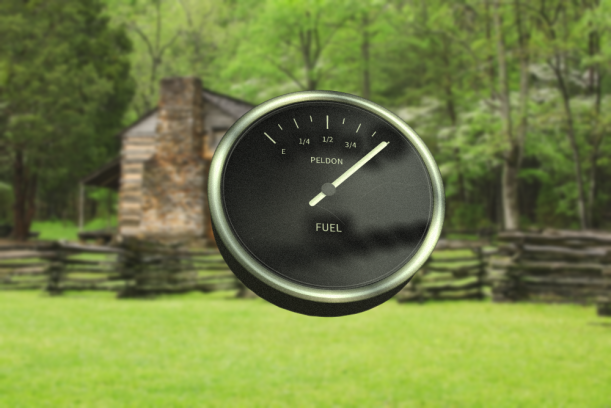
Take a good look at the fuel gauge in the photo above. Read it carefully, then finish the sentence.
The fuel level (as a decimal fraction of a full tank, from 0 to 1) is 1
